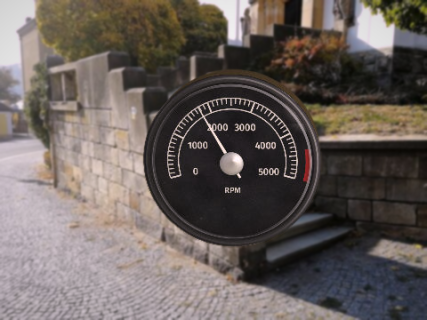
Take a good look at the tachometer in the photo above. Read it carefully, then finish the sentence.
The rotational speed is 1800 rpm
